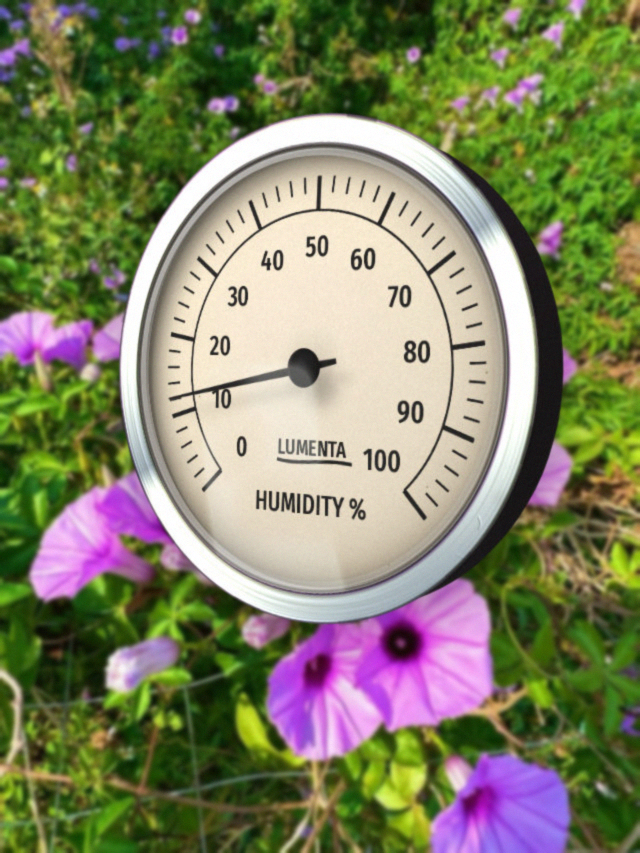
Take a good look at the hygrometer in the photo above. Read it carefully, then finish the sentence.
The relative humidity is 12 %
